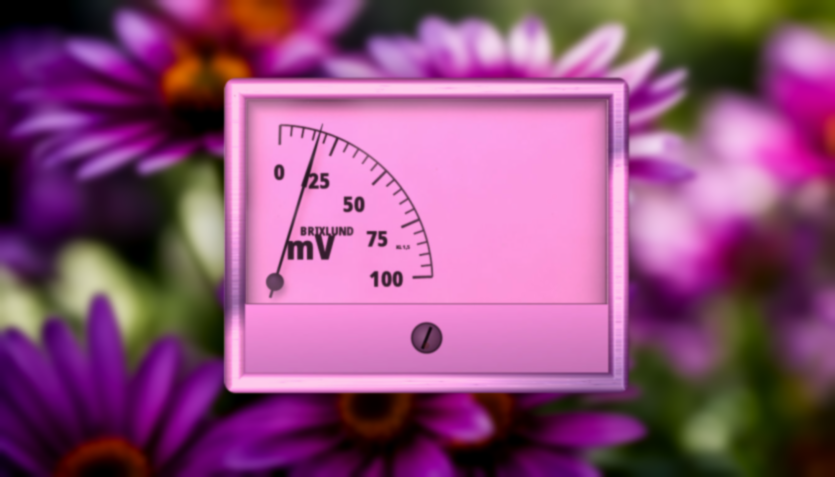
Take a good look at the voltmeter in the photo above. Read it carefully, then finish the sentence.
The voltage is 17.5 mV
